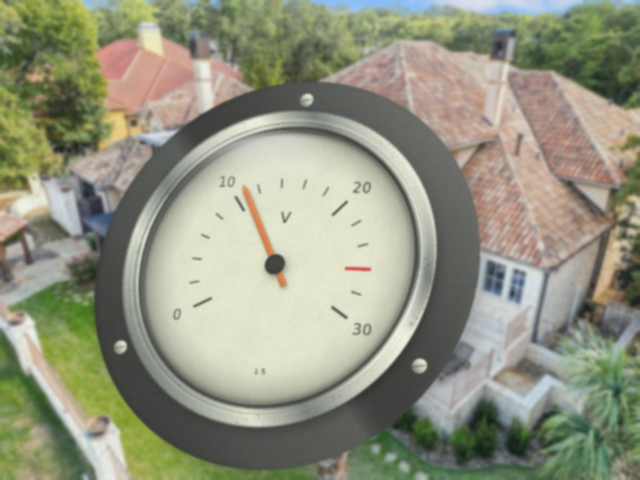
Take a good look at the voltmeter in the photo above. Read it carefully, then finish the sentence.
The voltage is 11 V
